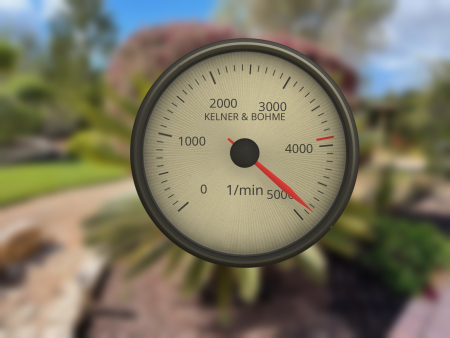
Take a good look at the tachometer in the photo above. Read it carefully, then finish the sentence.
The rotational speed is 4850 rpm
